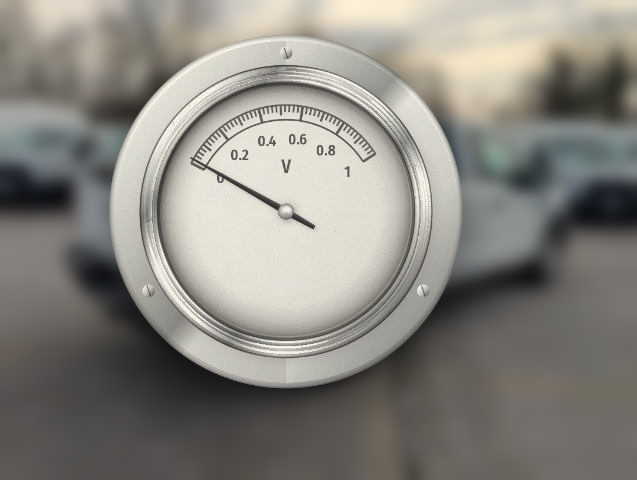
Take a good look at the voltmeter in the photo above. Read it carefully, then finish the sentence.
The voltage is 0.02 V
